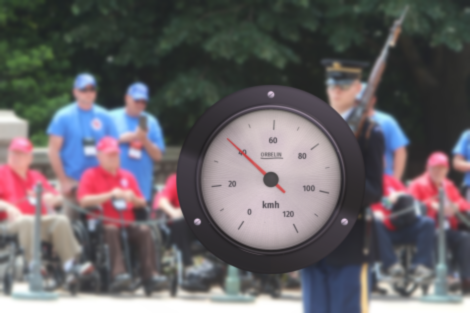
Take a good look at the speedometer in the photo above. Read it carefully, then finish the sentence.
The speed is 40 km/h
